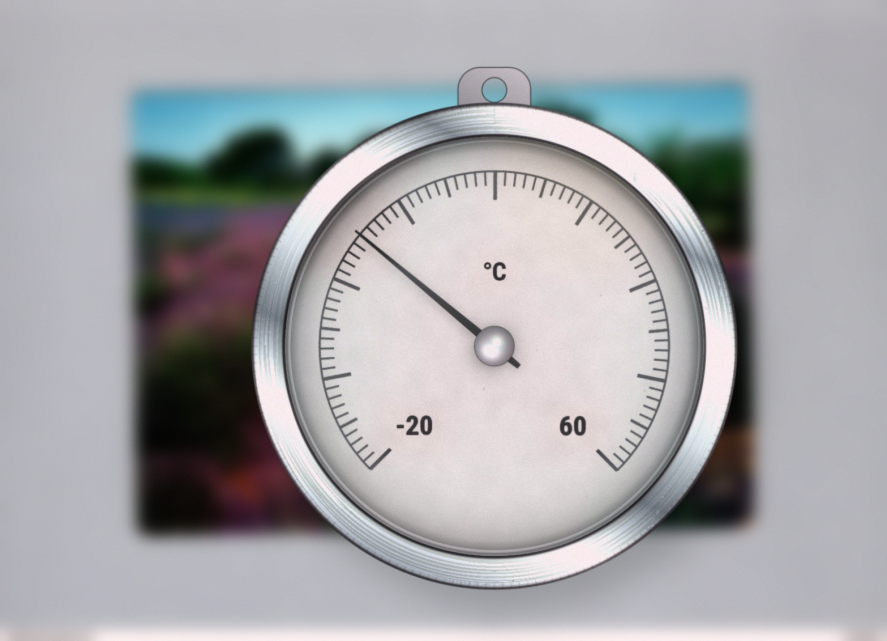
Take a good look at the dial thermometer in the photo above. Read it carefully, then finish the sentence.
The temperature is 5 °C
